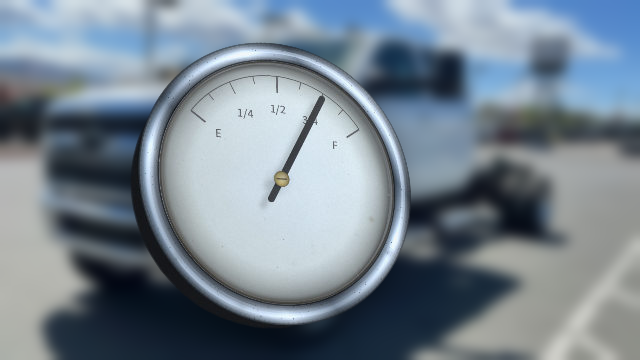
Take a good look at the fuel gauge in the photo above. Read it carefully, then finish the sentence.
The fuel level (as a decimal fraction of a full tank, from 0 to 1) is 0.75
